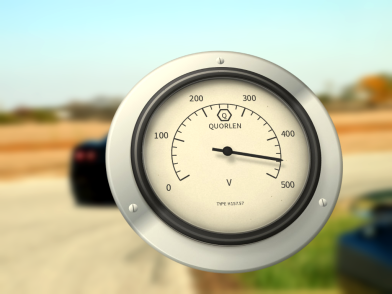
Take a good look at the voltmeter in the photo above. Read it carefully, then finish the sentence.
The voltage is 460 V
